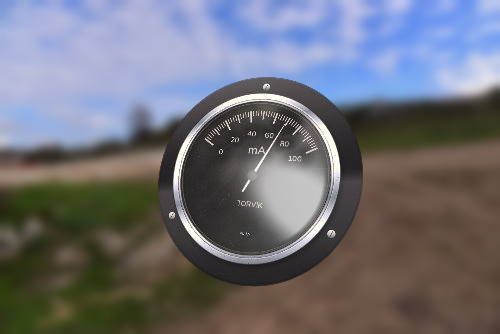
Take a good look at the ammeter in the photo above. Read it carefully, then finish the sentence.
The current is 70 mA
